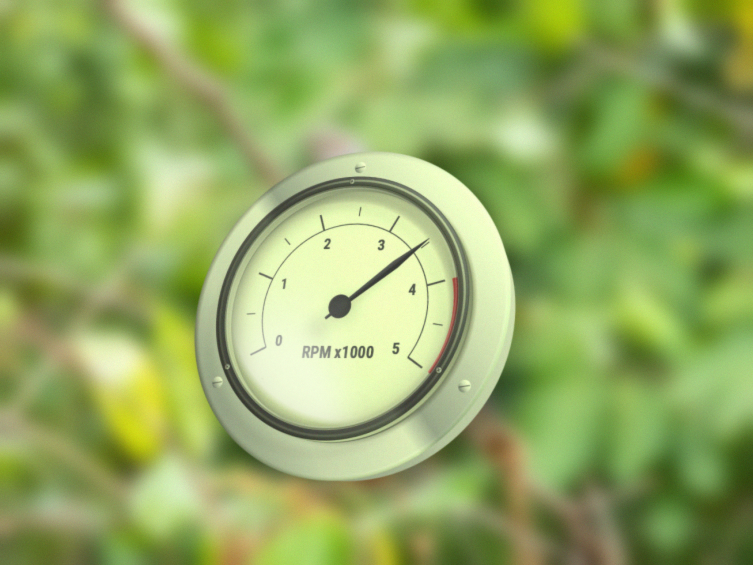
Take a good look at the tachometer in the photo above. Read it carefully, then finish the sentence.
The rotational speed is 3500 rpm
